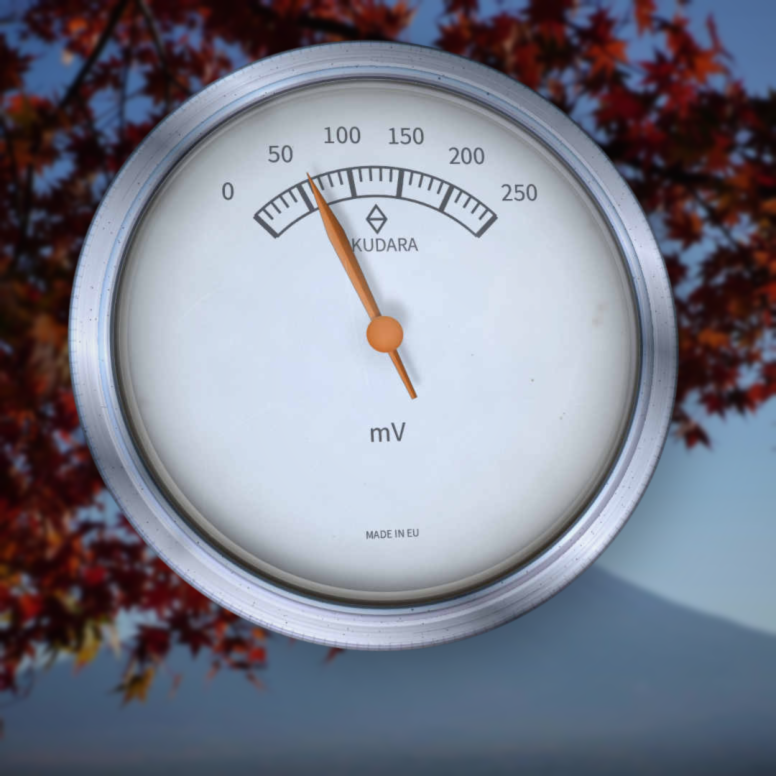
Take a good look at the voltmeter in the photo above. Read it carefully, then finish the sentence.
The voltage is 60 mV
